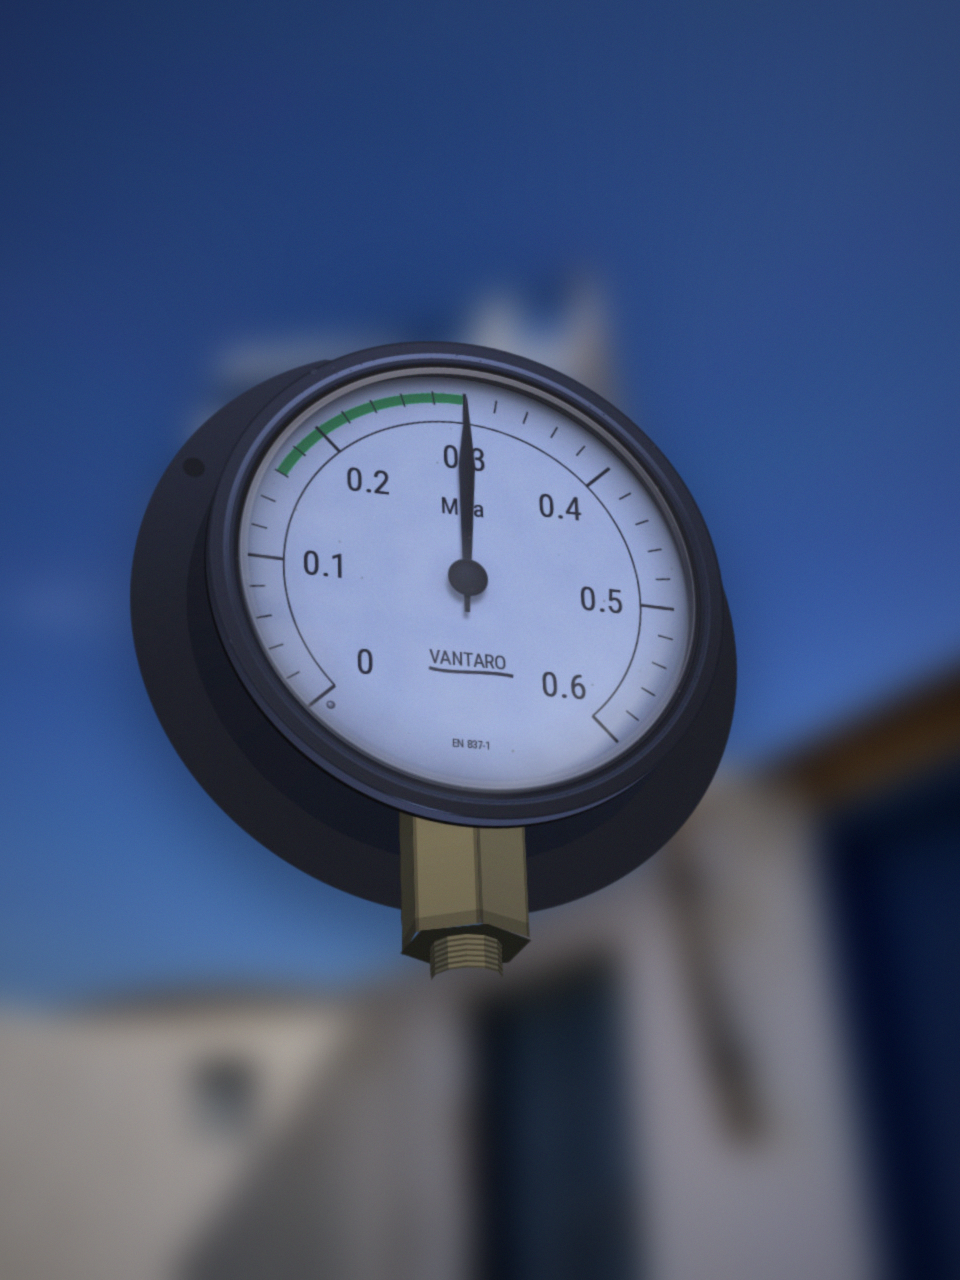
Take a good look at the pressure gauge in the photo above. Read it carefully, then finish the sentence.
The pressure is 0.3 MPa
